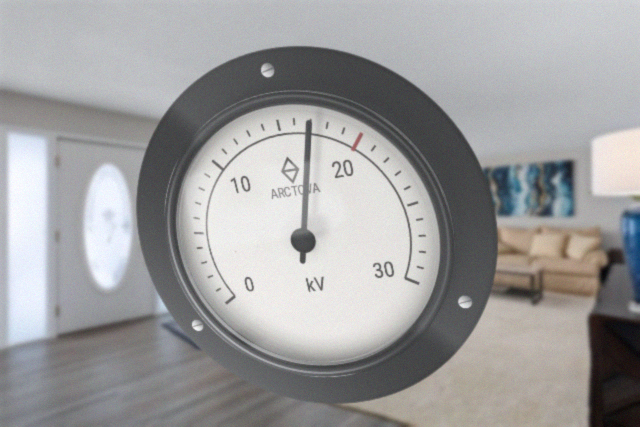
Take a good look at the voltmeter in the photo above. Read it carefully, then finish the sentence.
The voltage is 17 kV
